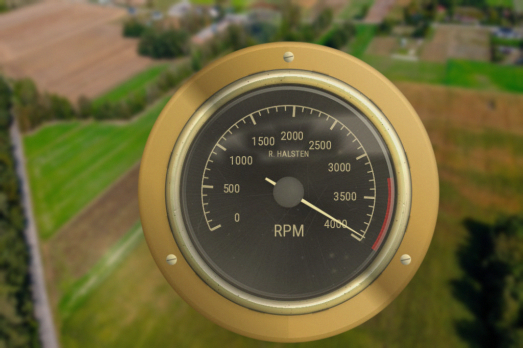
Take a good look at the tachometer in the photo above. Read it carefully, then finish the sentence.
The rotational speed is 3950 rpm
